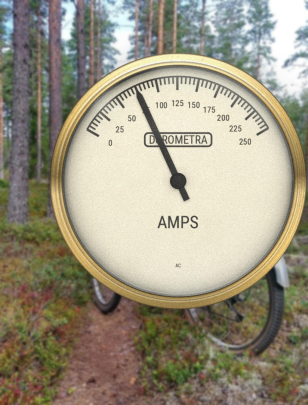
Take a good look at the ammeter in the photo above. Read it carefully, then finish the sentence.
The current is 75 A
